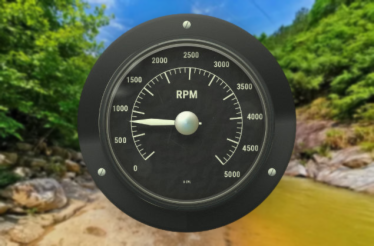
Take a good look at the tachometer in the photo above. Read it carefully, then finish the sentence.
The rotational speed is 800 rpm
